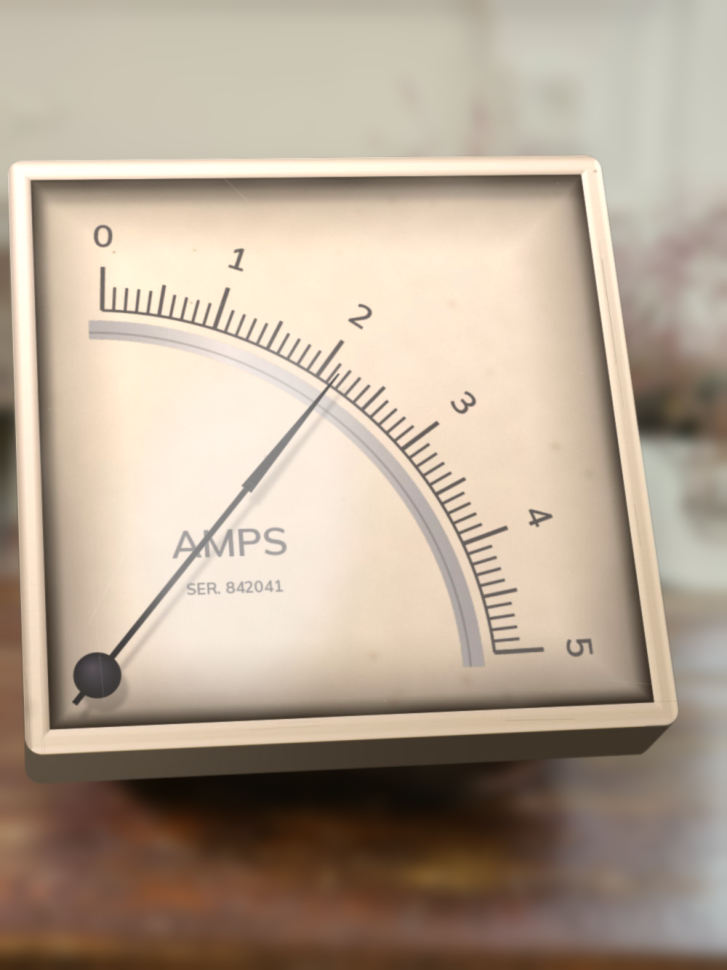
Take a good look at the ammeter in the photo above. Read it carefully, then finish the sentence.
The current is 2.15 A
